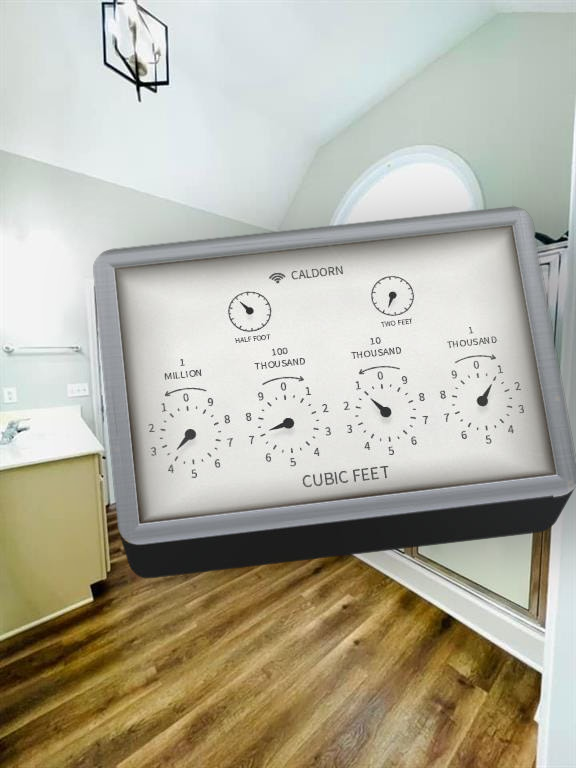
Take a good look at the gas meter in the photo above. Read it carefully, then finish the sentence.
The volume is 371100 ft³
